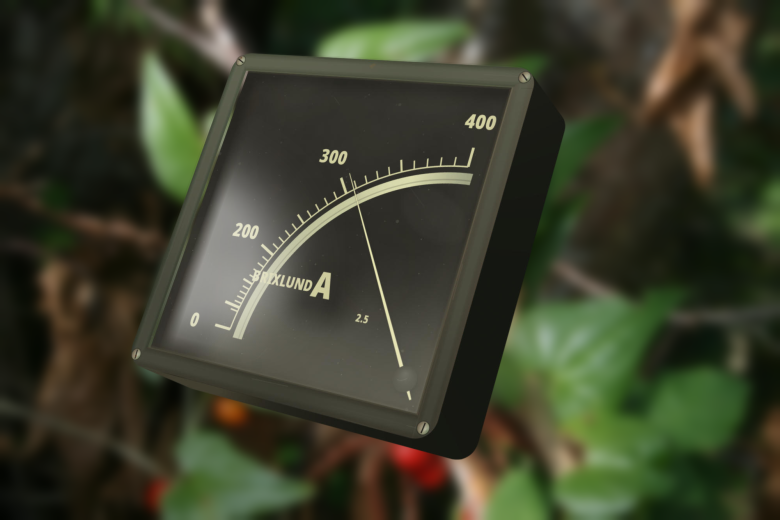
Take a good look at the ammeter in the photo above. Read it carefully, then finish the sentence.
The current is 310 A
